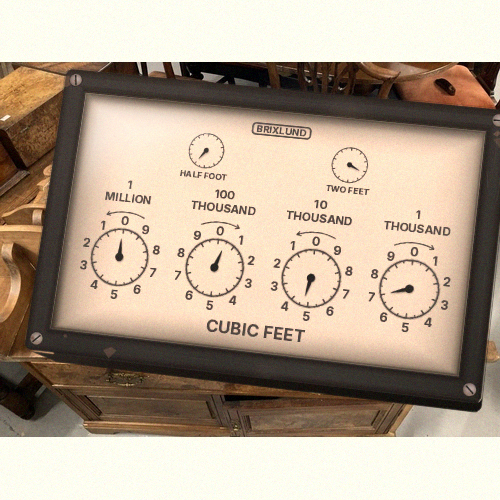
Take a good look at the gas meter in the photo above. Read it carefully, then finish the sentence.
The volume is 4700 ft³
